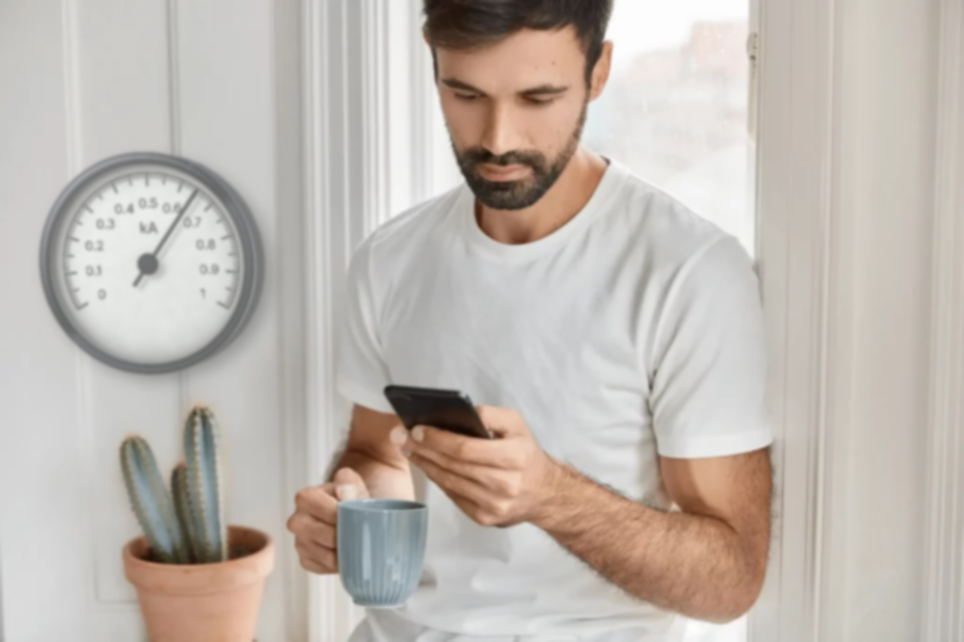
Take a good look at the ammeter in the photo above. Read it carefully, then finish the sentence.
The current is 0.65 kA
